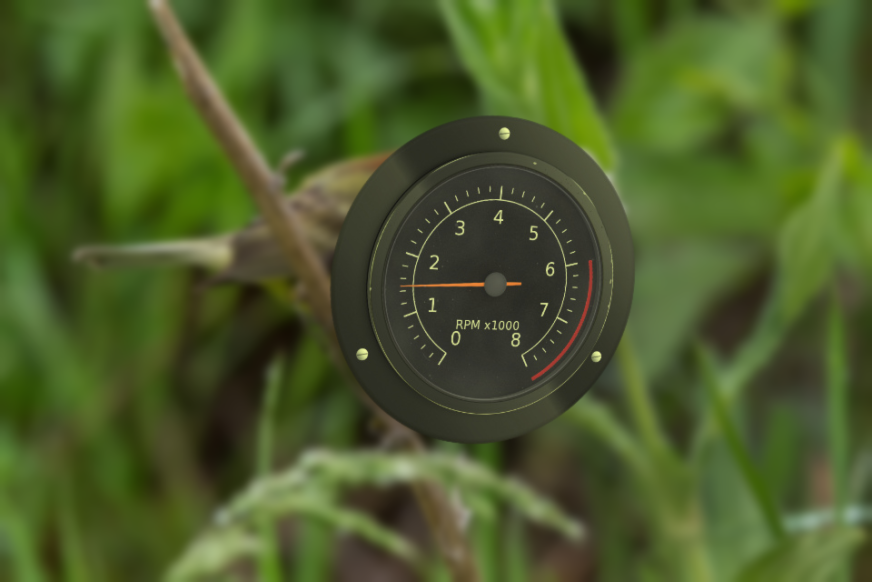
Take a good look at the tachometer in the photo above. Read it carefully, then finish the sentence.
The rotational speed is 1500 rpm
